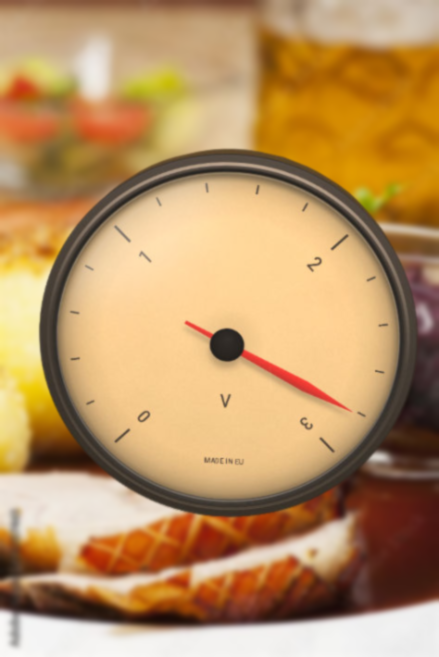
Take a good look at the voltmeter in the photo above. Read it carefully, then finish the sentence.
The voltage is 2.8 V
